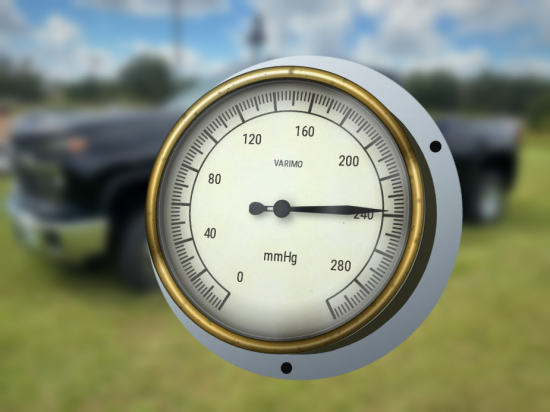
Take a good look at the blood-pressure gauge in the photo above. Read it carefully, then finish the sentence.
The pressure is 238 mmHg
